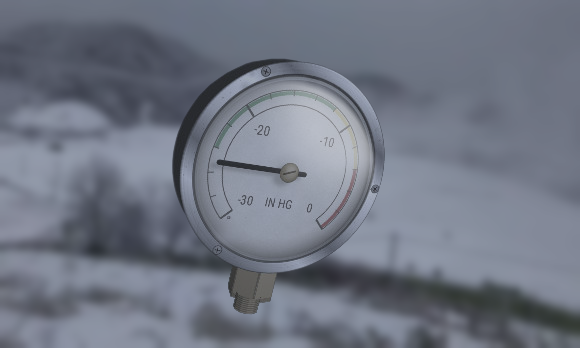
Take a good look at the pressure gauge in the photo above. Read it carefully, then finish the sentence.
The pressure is -25 inHg
